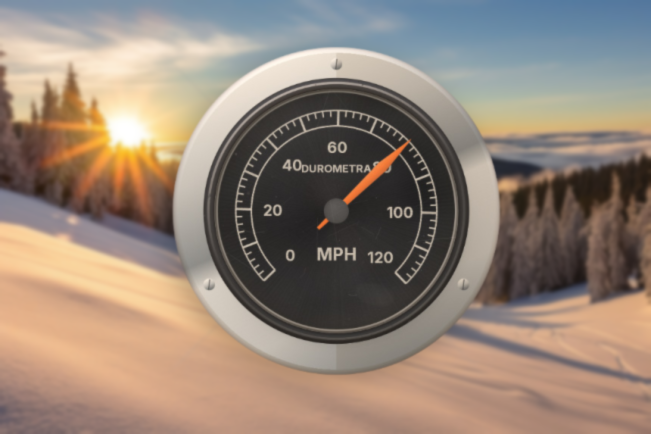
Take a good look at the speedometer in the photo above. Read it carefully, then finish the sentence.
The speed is 80 mph
